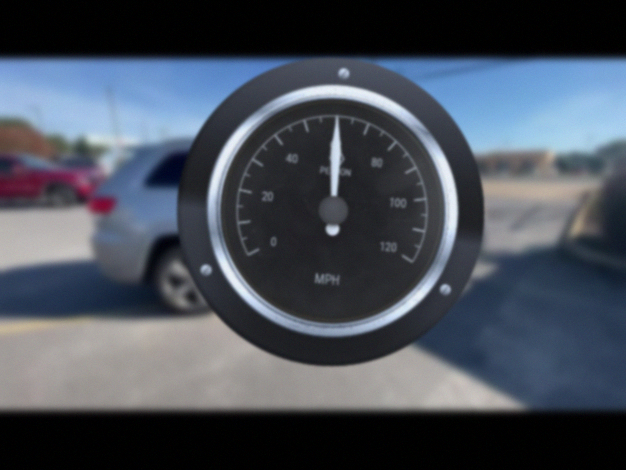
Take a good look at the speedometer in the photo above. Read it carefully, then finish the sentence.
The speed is 60 mph
